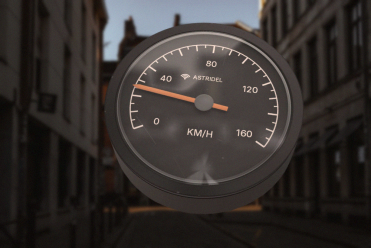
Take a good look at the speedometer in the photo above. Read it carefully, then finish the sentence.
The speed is 25 km/h
